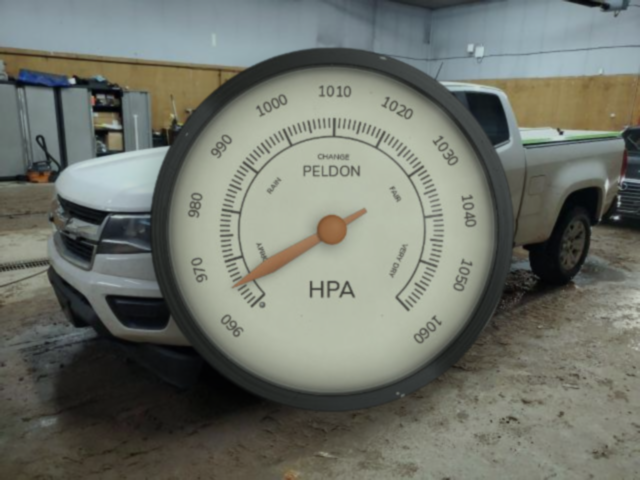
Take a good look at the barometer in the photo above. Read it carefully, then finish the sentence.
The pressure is 965 hPa
